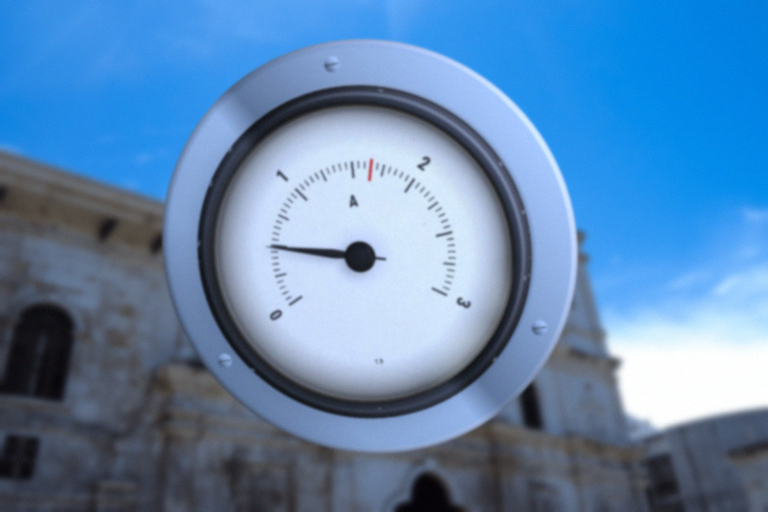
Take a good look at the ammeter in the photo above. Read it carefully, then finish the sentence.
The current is 0.5 A
